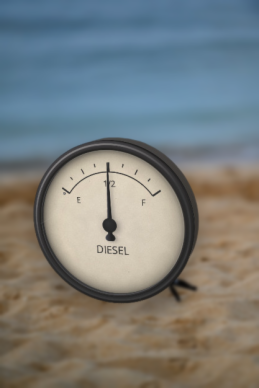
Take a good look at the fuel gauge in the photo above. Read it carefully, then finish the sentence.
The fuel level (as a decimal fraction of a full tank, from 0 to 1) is 0.5
